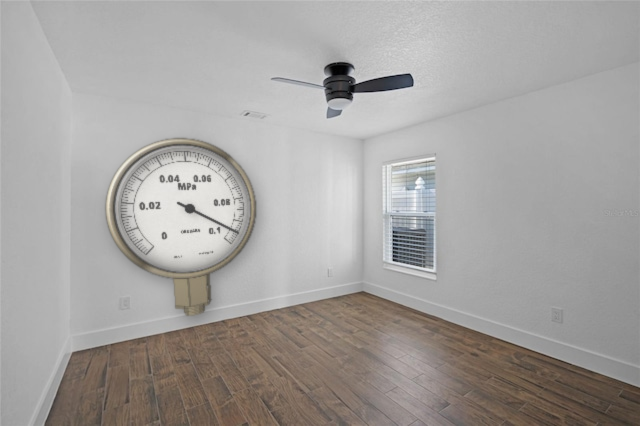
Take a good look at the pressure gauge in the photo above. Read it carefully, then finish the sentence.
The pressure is 0.095 MPa
